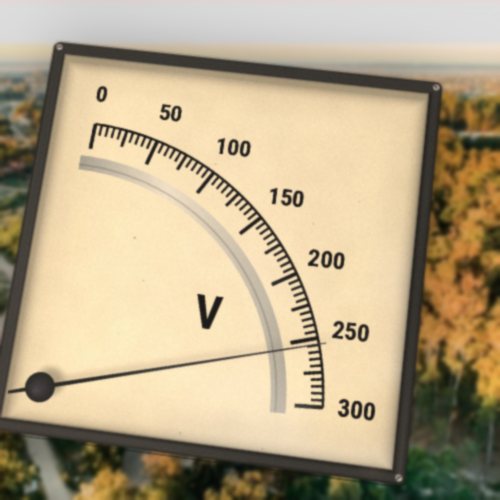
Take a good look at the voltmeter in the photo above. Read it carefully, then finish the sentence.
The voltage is 255 V
